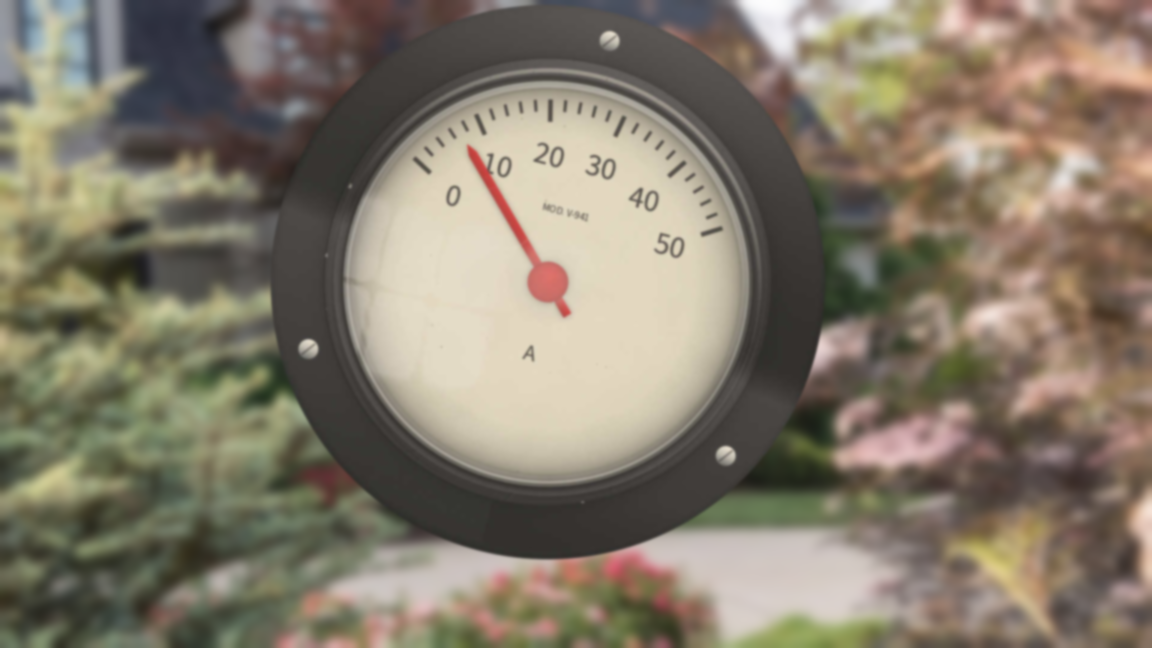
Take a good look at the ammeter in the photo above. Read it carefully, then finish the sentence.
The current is 7 A
